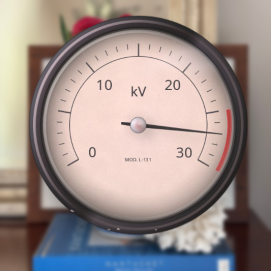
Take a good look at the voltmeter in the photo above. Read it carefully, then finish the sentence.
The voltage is 27 kV
